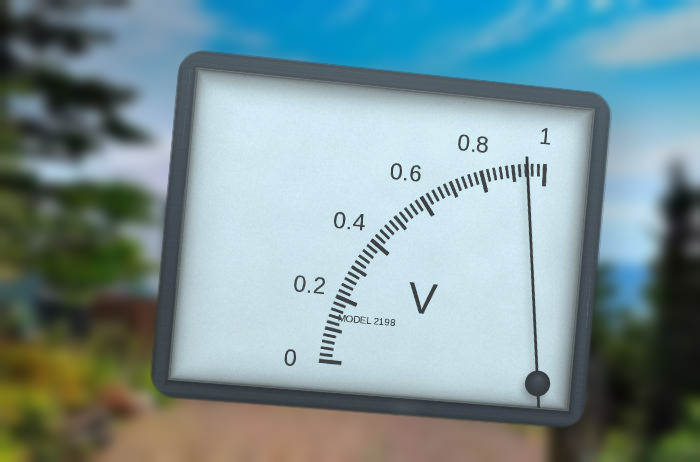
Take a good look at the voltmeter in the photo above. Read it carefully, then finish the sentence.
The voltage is 0.94 V
